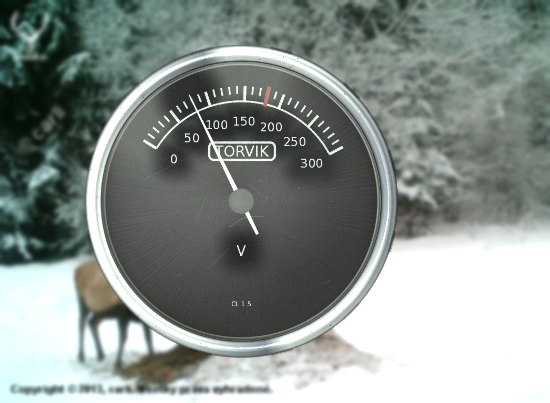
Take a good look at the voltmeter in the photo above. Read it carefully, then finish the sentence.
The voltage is 80 V
